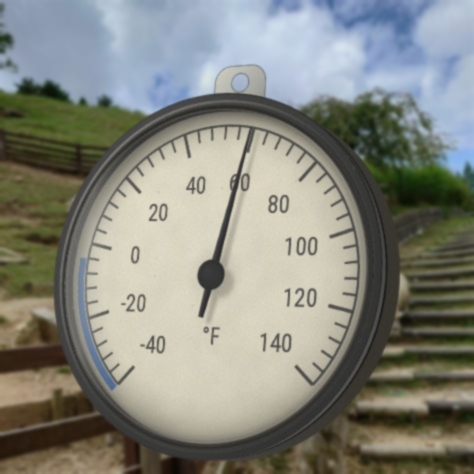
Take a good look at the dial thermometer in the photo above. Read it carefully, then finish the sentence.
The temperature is 60 °F
